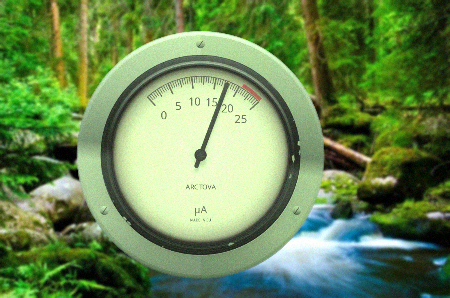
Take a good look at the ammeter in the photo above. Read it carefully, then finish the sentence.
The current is 17.5 µA
